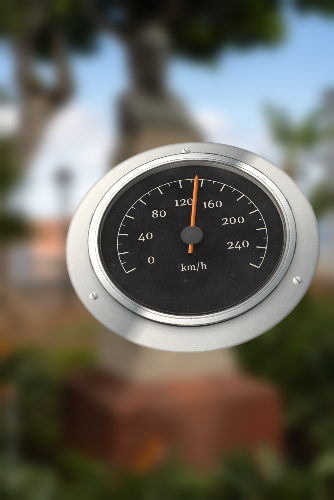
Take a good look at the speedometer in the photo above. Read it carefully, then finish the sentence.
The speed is 135 km/h
